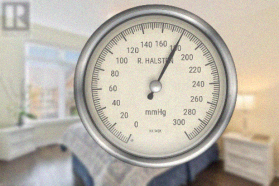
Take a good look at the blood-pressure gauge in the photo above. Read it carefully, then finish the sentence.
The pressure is 180 mmHg
